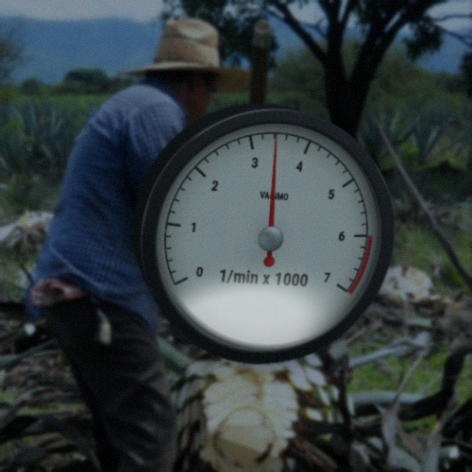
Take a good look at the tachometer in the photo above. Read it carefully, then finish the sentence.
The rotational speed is 3400 rpm
